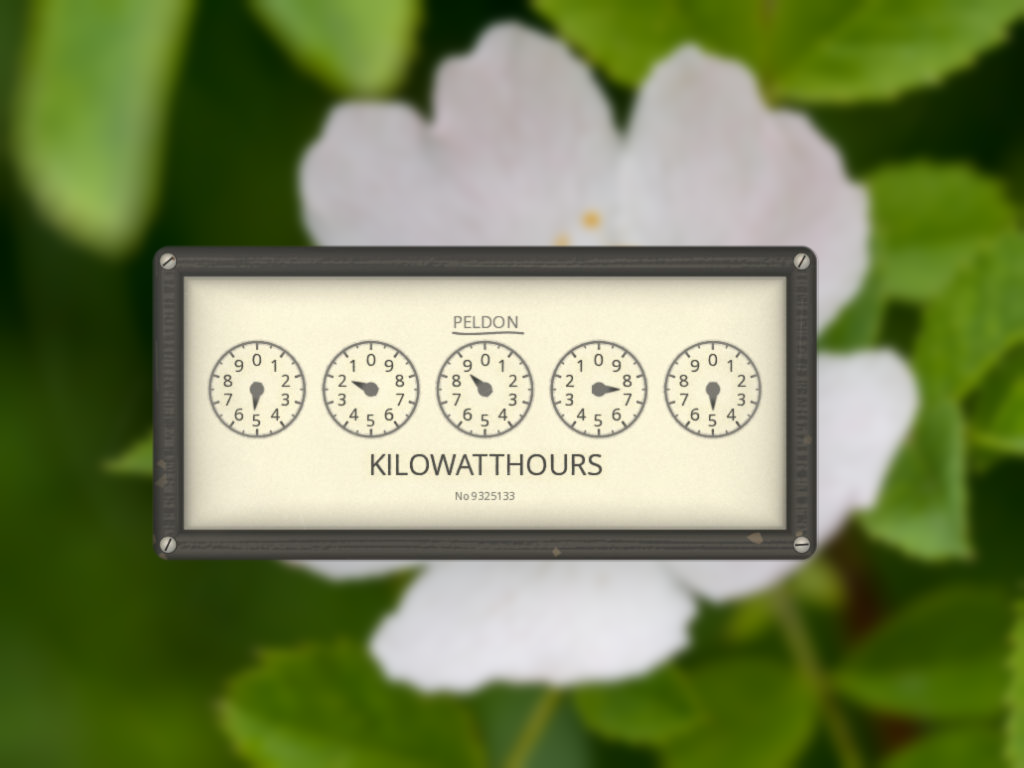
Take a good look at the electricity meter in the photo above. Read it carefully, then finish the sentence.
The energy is 51875 kWh
